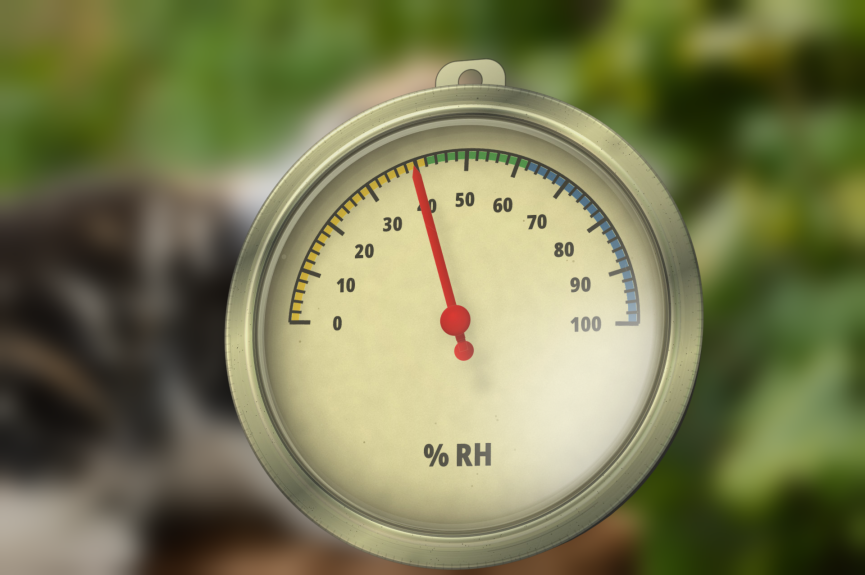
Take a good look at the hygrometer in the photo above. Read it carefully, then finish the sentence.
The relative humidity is 40 %
